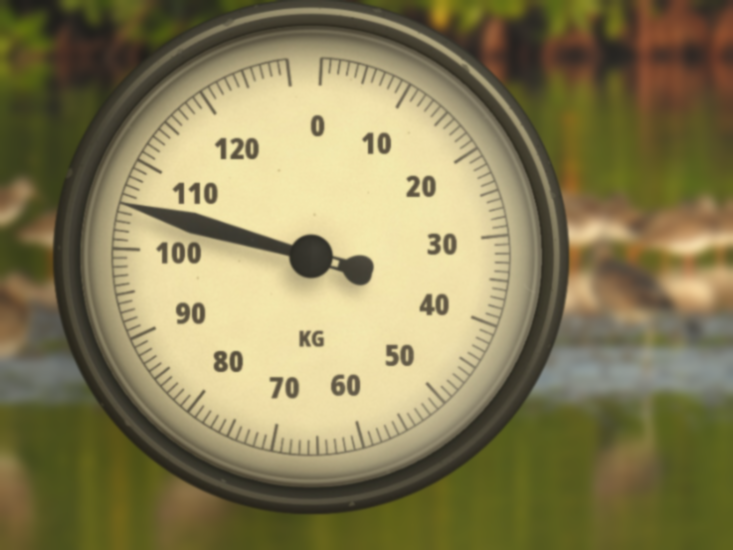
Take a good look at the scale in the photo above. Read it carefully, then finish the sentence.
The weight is 105 kg
